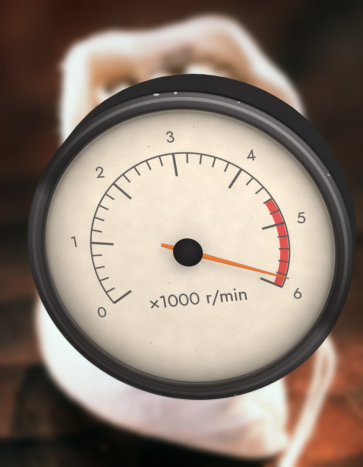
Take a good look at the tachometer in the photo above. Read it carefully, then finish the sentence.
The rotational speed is 5800 rpm
